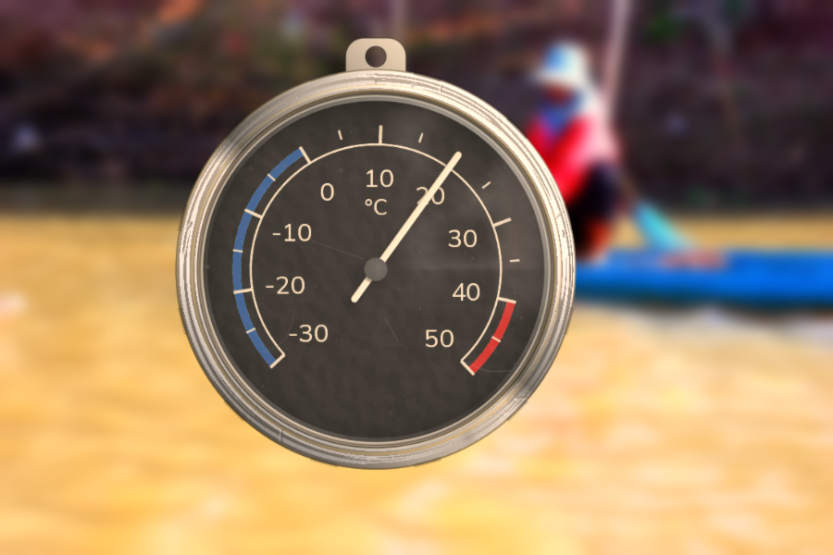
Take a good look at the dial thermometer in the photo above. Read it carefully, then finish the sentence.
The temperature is 20 °C
